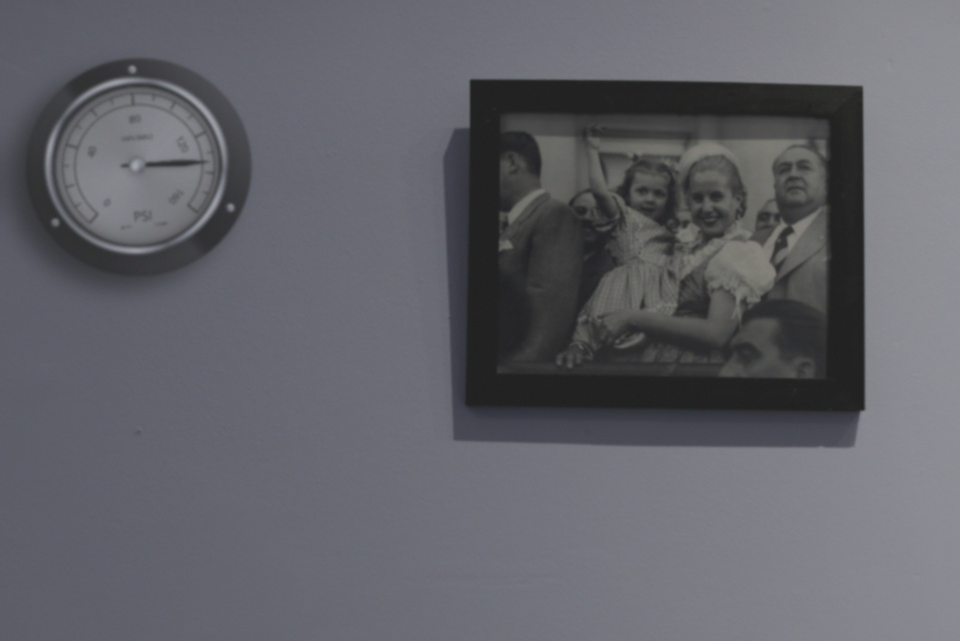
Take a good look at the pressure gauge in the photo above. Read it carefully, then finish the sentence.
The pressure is 135 psi
